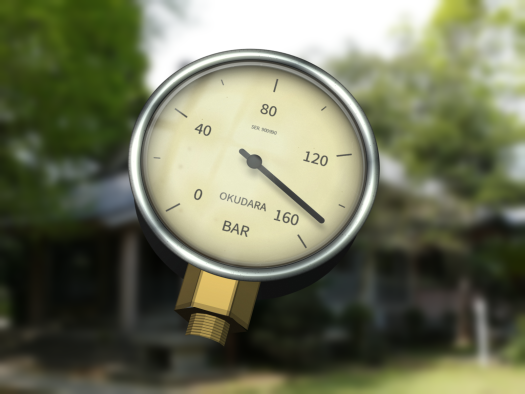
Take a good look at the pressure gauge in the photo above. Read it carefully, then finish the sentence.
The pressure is 150 bar
